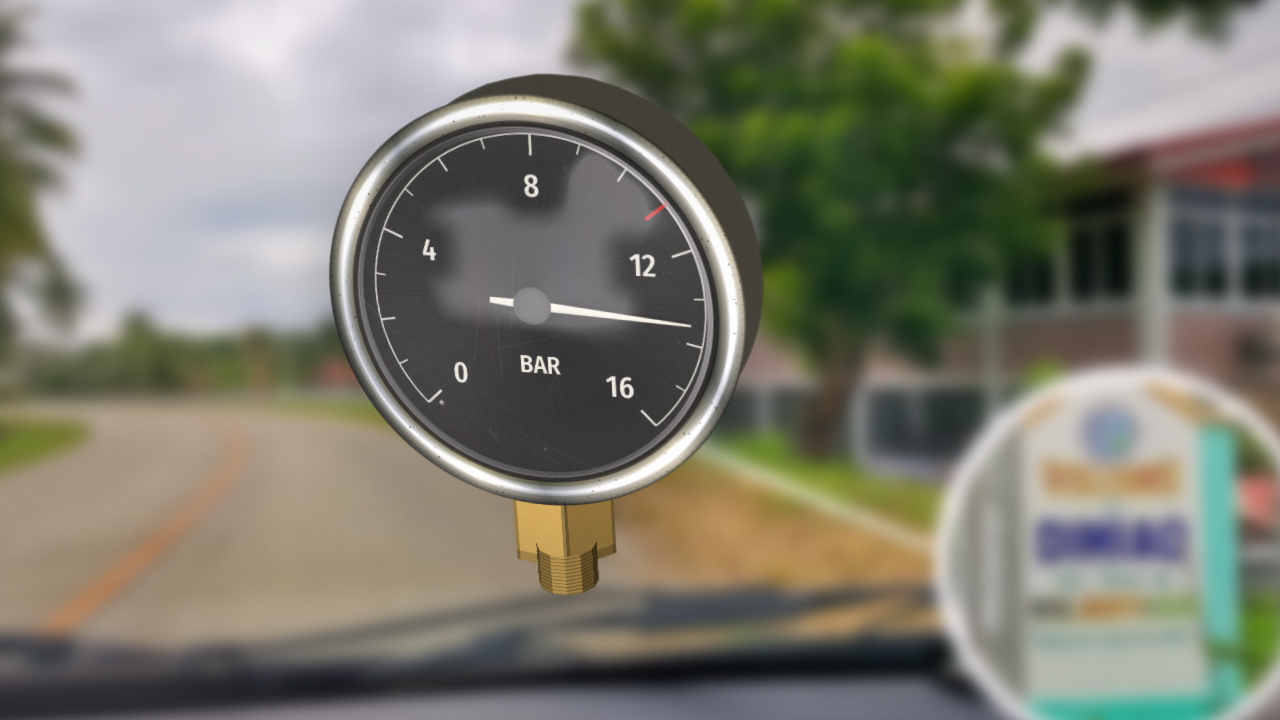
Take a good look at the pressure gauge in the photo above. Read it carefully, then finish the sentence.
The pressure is 13.5 bar
